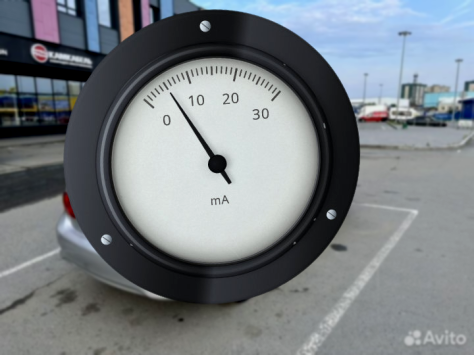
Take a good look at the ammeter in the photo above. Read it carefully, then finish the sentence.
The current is 5 mA
